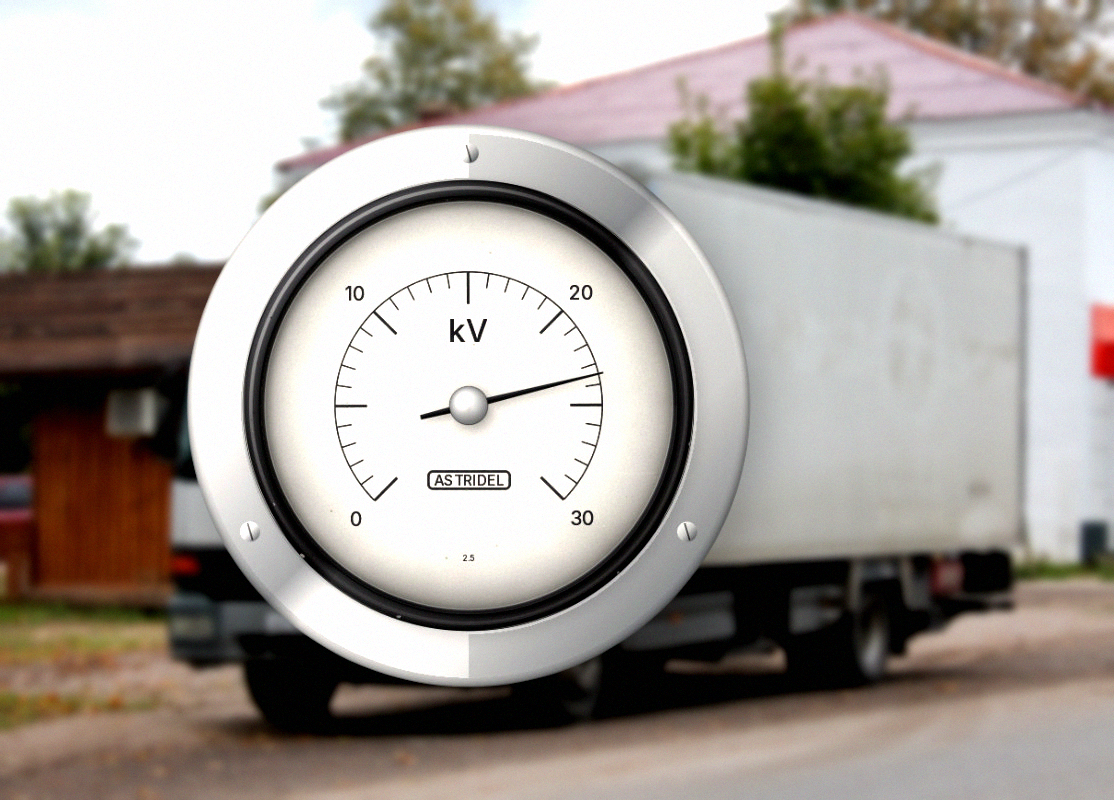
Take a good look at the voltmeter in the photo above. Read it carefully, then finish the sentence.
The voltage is 23.5 kV
